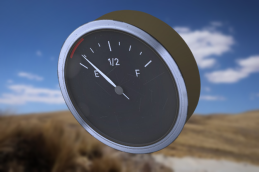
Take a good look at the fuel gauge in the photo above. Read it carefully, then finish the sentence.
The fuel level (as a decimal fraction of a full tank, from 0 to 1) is 0.125
